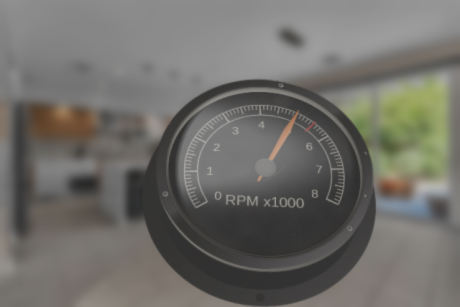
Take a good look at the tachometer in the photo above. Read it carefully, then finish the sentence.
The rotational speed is 5000 rpm
